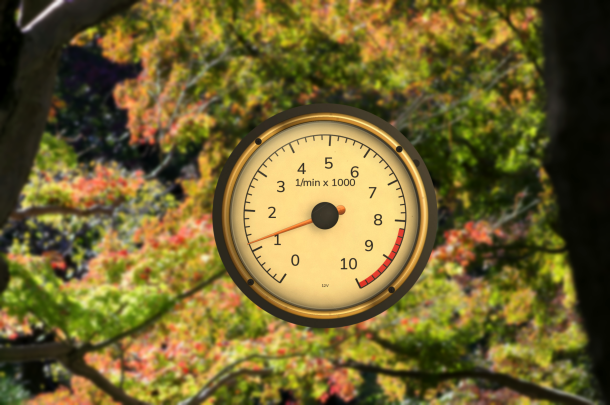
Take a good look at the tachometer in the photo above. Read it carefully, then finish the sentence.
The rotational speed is 1200 rpm
